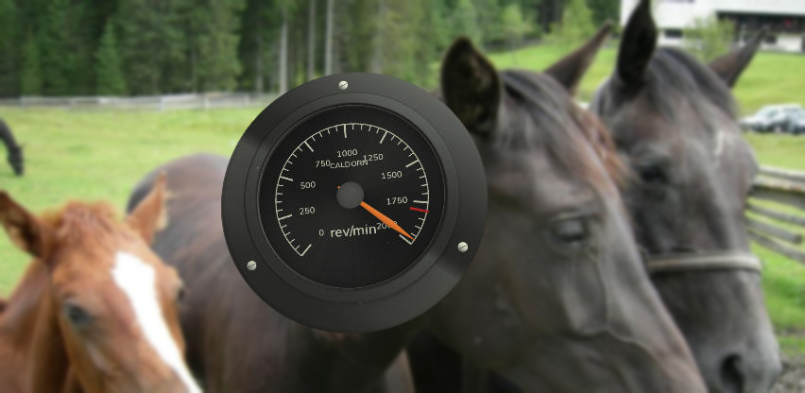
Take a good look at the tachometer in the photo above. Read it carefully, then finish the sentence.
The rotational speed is 1975 rpm
